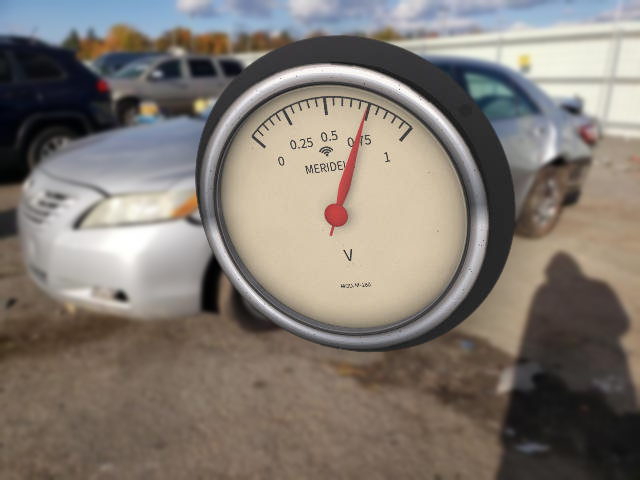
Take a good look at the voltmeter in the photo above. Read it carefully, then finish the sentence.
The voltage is 0.75 V
